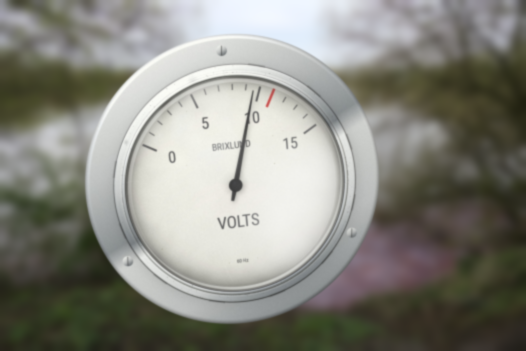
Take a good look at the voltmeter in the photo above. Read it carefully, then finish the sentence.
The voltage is 9.5 V
